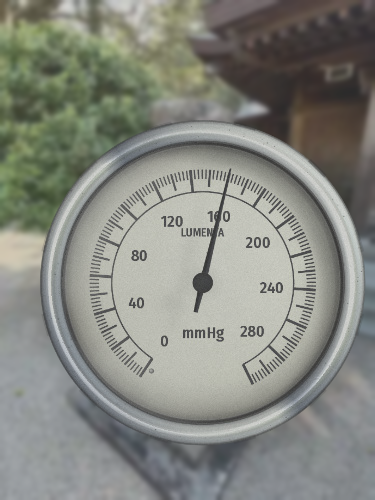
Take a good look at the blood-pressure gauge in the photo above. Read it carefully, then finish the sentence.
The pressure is 160 mmHg
